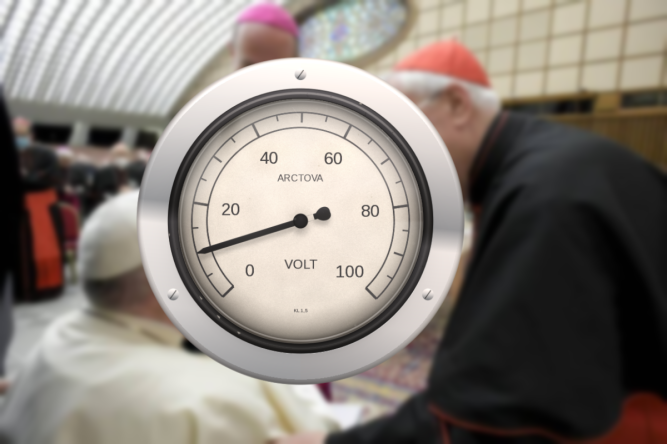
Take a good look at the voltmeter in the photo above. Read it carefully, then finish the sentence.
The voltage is 10 V
